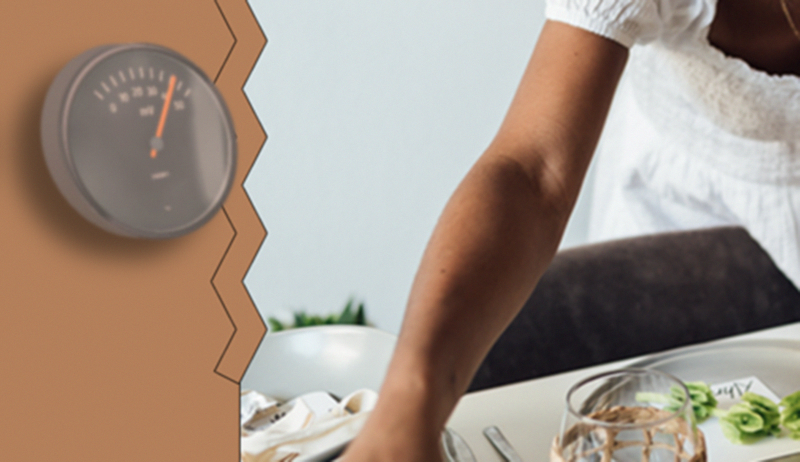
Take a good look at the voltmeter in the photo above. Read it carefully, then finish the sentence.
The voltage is 40 mV
